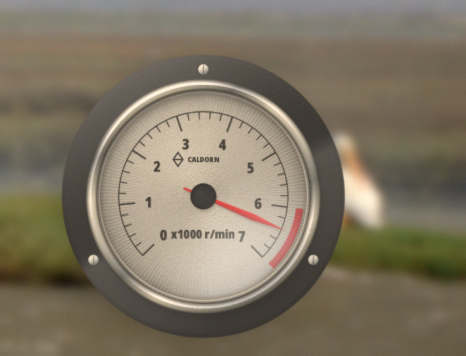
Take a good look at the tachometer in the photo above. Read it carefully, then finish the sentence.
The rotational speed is 6400 rpm
